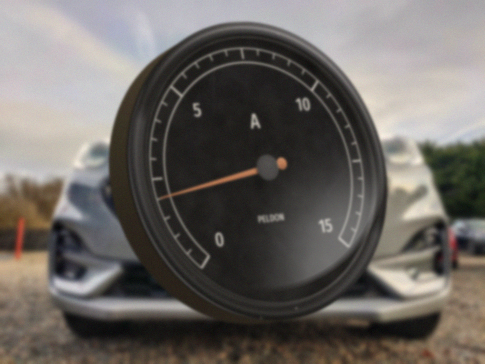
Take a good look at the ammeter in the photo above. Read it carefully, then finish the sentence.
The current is 2 A
